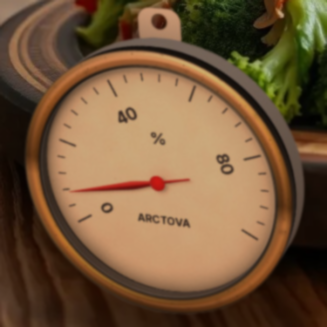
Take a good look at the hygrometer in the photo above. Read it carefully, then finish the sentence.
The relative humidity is 8 %
